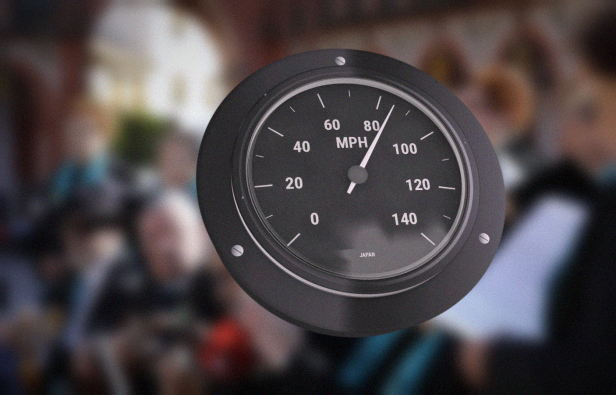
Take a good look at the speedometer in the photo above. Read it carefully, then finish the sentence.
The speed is 85 mph
